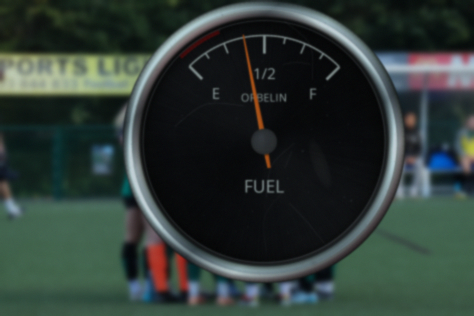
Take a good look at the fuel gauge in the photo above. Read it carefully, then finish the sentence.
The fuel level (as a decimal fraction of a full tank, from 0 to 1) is 0.375
